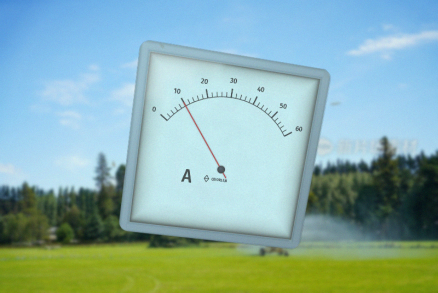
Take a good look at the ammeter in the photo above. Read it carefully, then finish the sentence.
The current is 10 A
